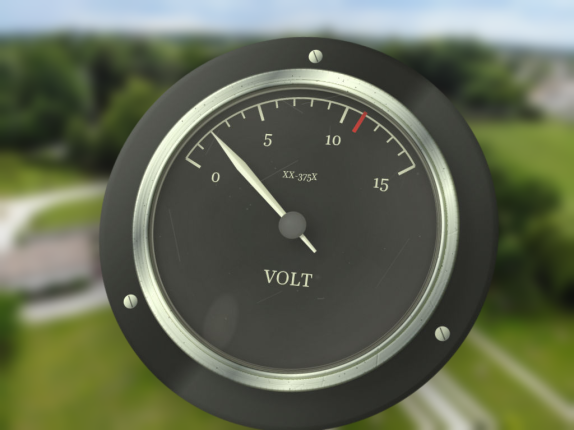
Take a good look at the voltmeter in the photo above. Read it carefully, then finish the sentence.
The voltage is 2 V
